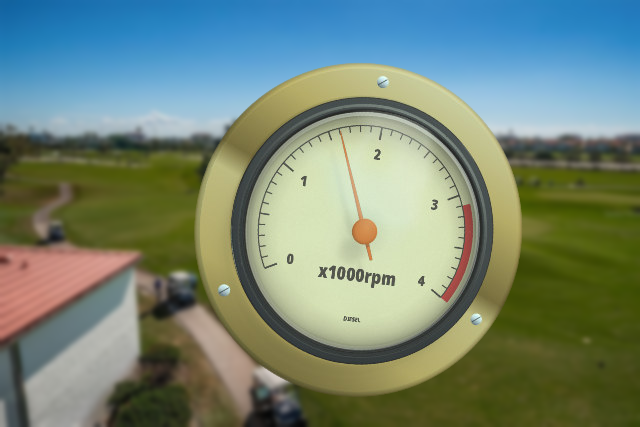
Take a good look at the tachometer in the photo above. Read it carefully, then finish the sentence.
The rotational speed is 1600 rpm
